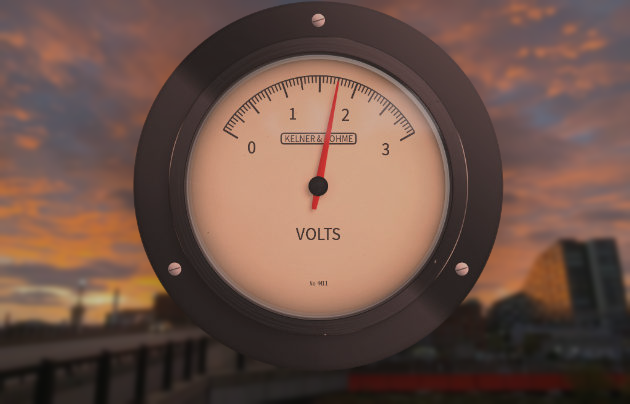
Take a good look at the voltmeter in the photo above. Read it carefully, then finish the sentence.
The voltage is 1.75 V
